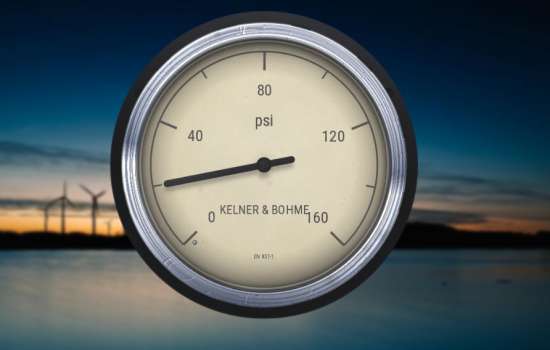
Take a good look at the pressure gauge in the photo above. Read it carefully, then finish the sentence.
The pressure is 20 psi
